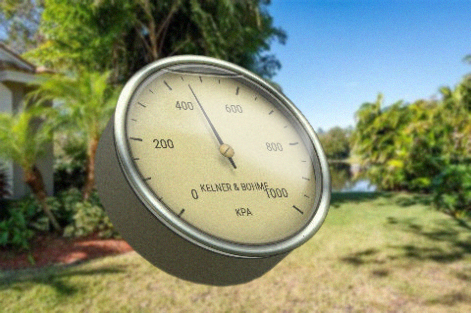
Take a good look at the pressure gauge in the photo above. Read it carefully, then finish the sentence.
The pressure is 450 kPa
